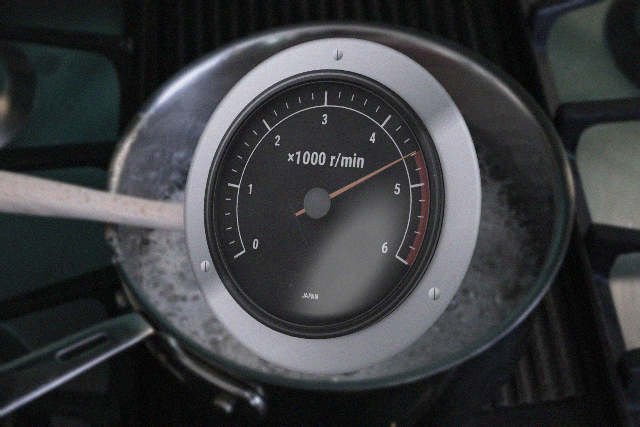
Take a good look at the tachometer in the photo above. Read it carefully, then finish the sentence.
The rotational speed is 4600 rpm
